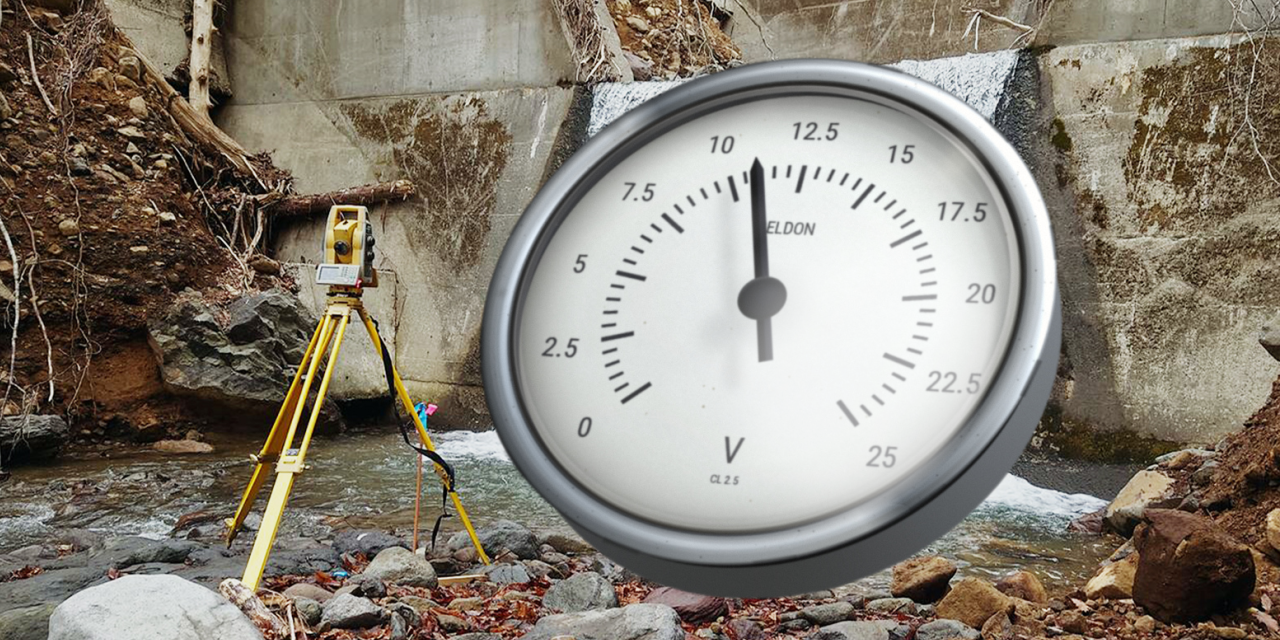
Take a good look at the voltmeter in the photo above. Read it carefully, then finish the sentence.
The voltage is 11 V
